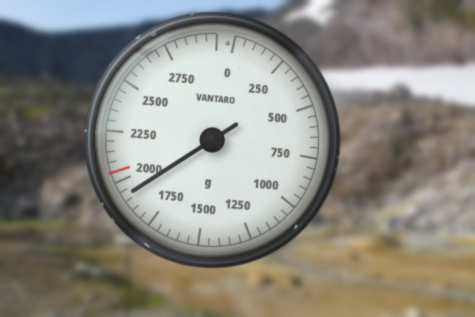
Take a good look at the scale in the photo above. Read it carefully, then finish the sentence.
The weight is 1925 g
